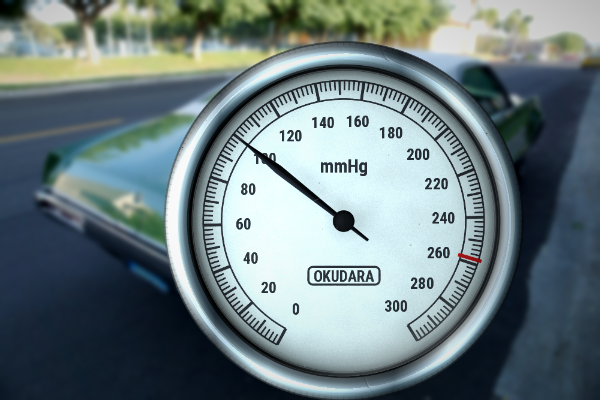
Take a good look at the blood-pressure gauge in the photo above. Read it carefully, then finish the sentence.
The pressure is 100 mmHg
